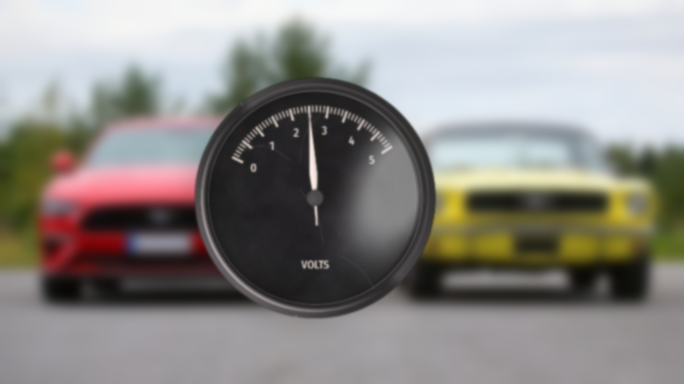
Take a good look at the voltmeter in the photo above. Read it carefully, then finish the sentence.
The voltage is 2.5 V
